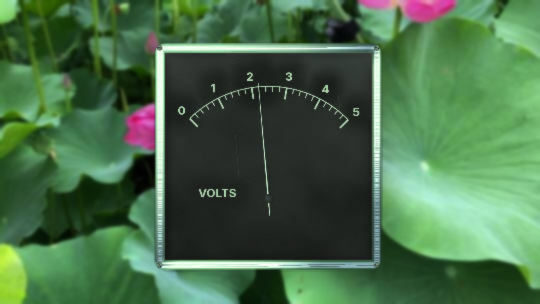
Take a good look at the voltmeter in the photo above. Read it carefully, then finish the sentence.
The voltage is 2.2 V
